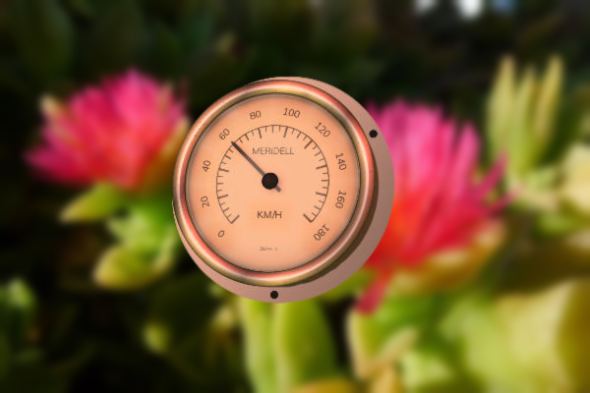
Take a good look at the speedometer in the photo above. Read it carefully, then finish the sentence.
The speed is 60 km/h
